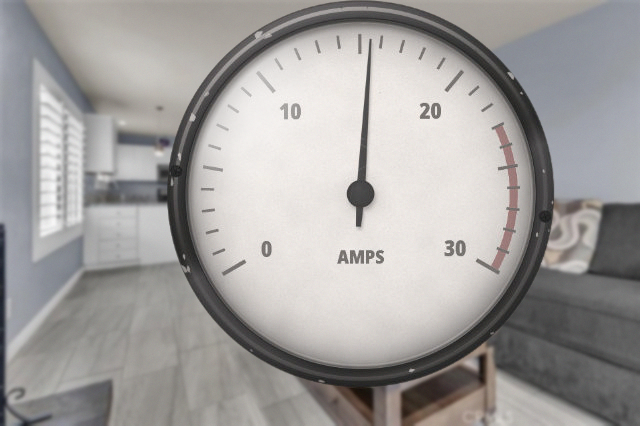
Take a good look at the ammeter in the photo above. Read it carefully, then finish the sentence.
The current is 15.5 A
